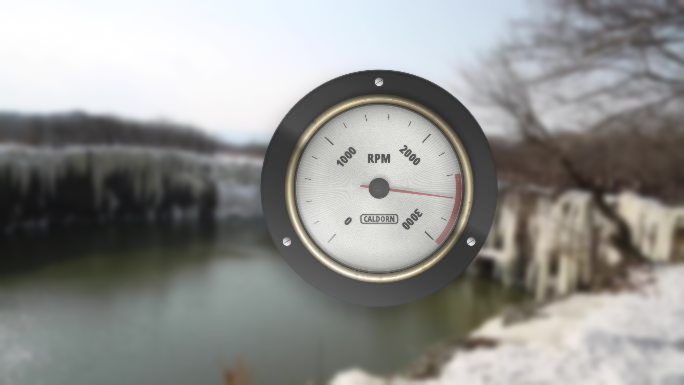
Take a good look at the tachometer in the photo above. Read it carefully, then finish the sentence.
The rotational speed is 2600 rpm
